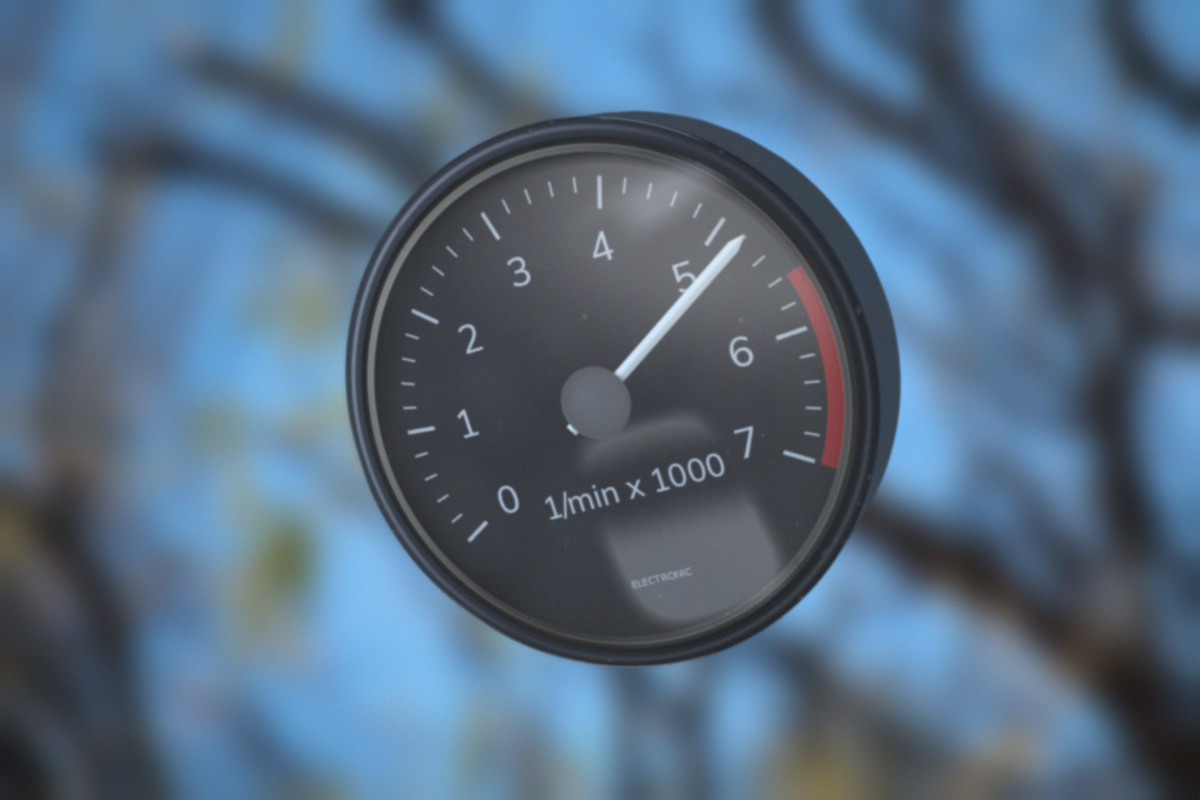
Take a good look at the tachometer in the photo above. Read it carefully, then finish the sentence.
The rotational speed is 5200 rpm
